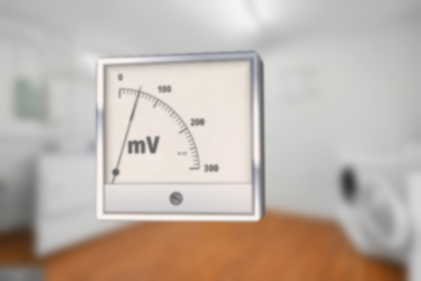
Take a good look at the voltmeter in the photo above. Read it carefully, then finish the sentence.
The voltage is 50 mV
